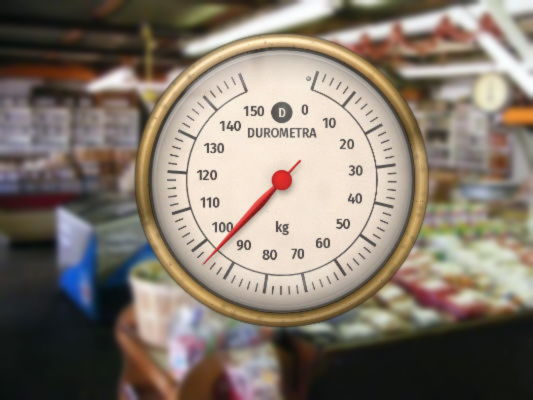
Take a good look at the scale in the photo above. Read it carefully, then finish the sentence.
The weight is 96 kg
